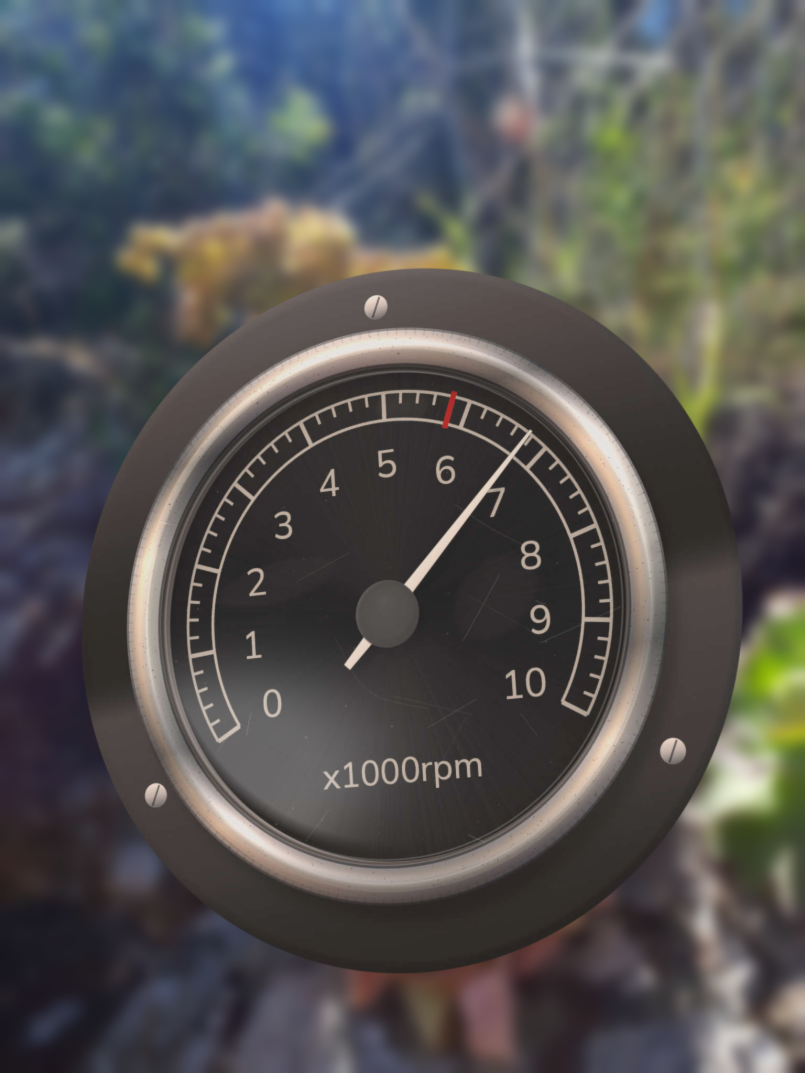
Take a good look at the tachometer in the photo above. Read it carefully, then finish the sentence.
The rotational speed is 6800 rpm
